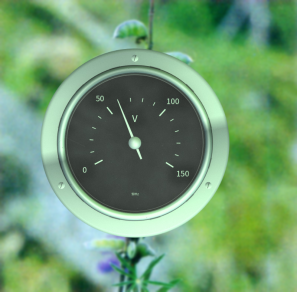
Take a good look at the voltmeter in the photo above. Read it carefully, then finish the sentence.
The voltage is 60 V
